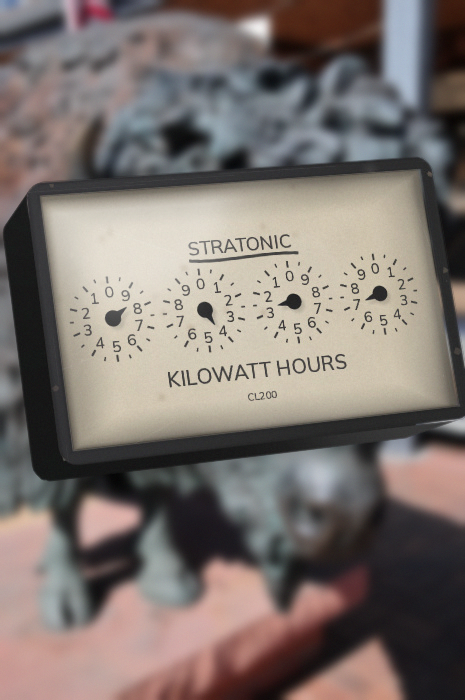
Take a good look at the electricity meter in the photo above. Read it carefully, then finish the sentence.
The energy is 8427 kWh
